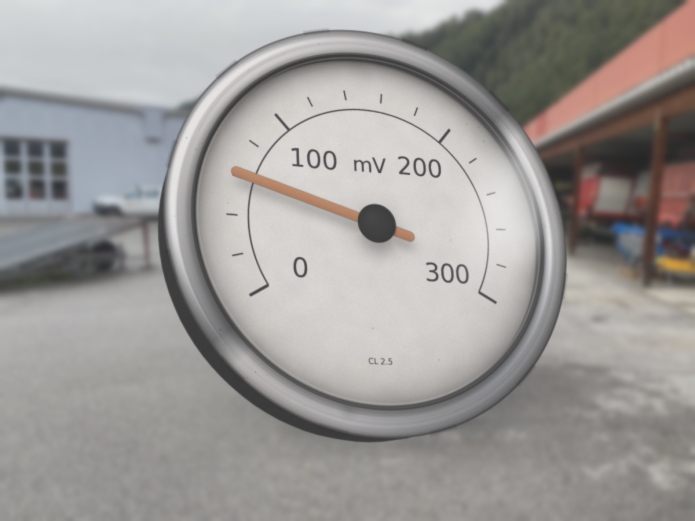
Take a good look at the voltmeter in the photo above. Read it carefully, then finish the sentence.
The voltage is 60 mV
